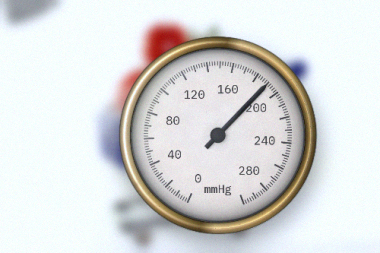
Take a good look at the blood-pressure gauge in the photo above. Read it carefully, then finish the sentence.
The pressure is 190 mmHg
